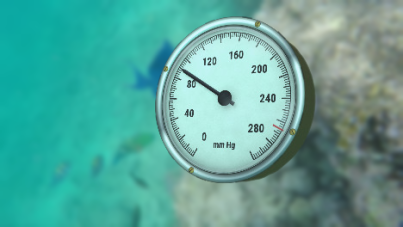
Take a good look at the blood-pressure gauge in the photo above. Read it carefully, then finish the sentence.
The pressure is 90 mmHg
